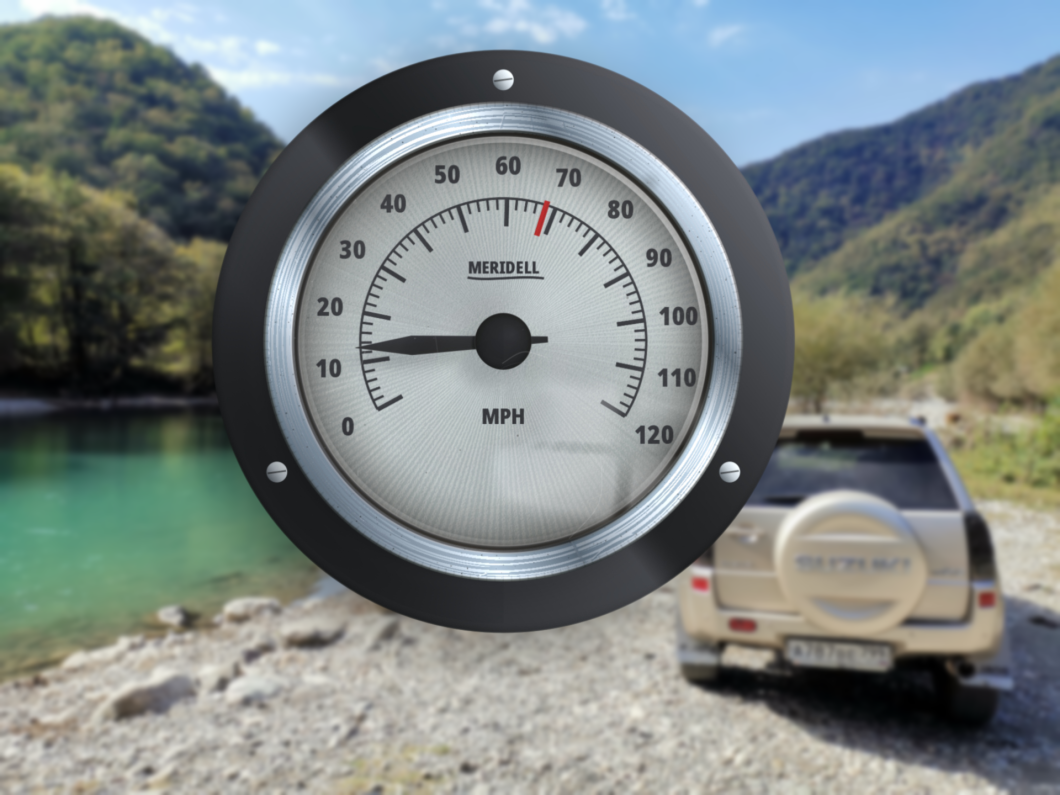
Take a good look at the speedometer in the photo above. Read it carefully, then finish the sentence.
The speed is 13 mph
